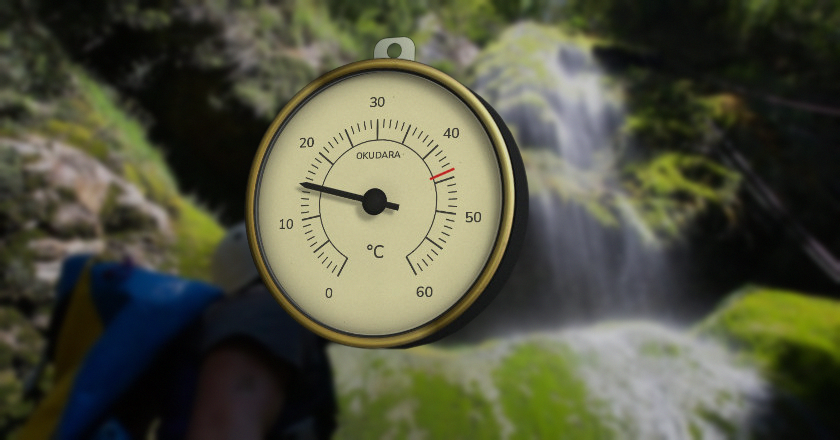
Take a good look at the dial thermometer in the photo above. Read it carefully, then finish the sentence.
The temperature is 15 °C
